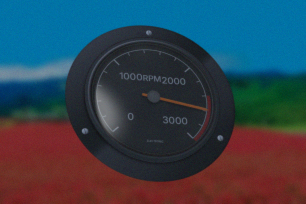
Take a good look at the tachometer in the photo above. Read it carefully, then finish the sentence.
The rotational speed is 2600 rpm
